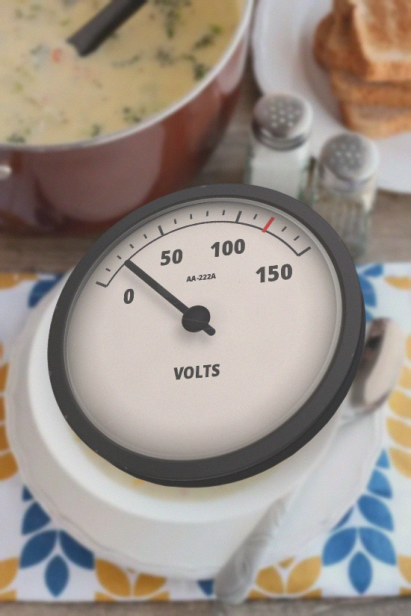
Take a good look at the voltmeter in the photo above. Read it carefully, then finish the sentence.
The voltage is 20 V
